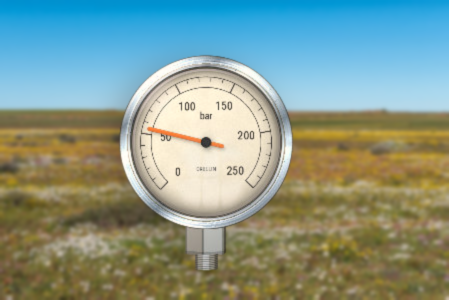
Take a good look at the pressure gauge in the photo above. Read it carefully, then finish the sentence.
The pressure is 55 bar
